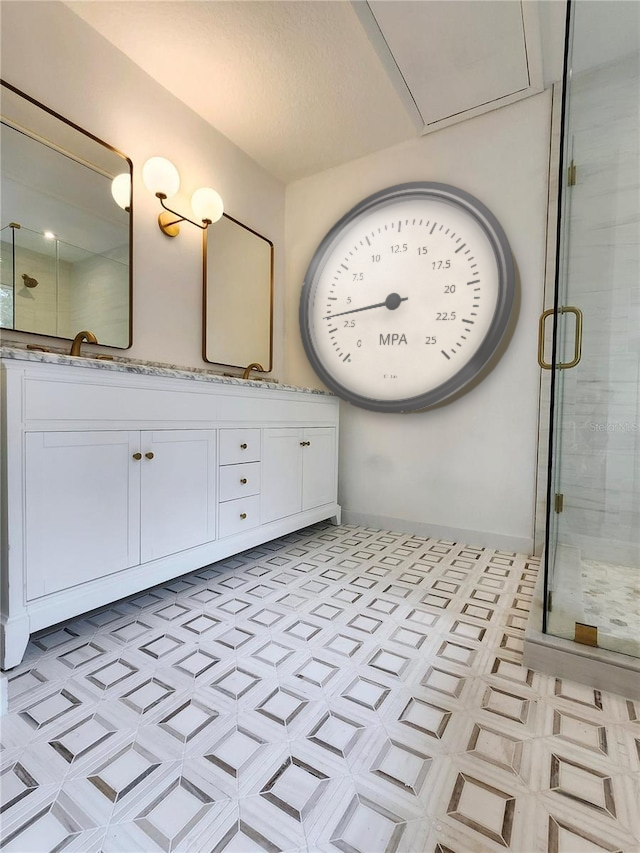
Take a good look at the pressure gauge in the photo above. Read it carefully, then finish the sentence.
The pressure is 3.5 MPa
